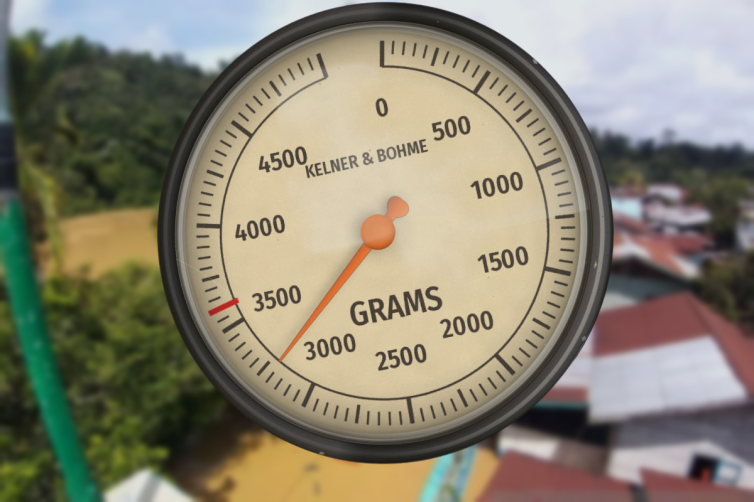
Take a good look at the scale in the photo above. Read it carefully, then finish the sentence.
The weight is 3200 g
